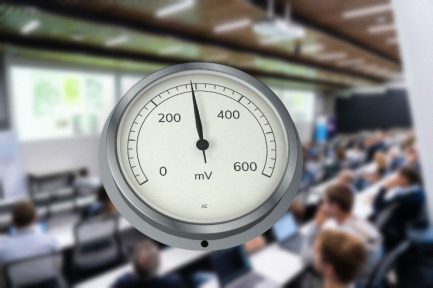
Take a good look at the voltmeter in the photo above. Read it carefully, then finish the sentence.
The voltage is 290 mV
